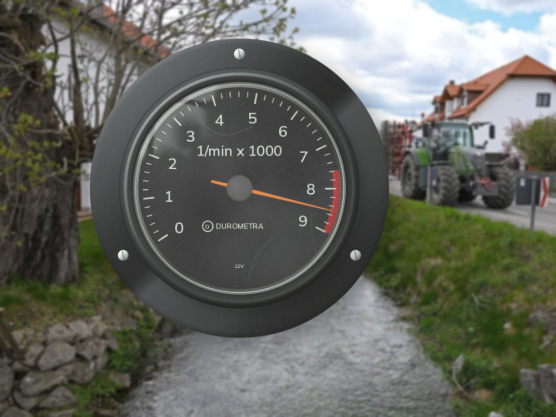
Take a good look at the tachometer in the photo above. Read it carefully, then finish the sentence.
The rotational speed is 8500 rpm
